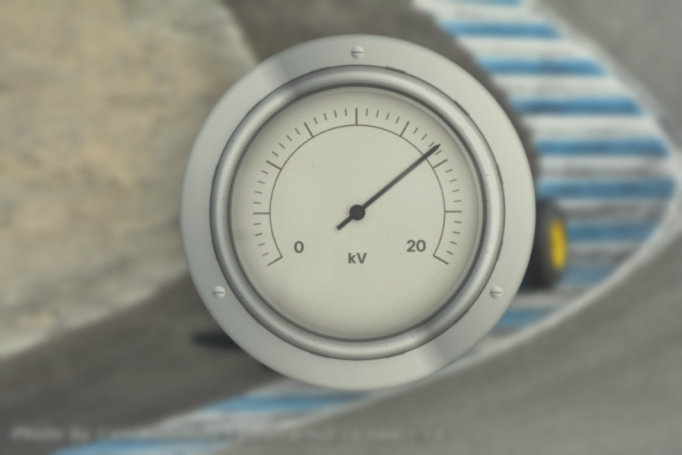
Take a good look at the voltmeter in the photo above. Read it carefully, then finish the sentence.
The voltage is 14.25 kV
